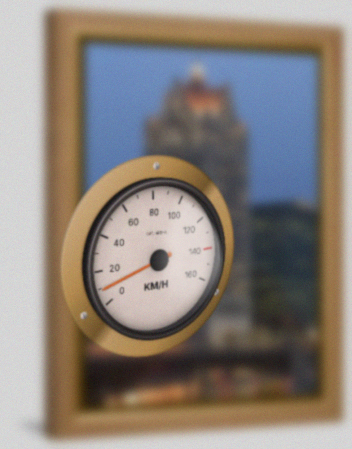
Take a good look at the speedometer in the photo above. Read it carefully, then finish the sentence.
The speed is 10 km/h
